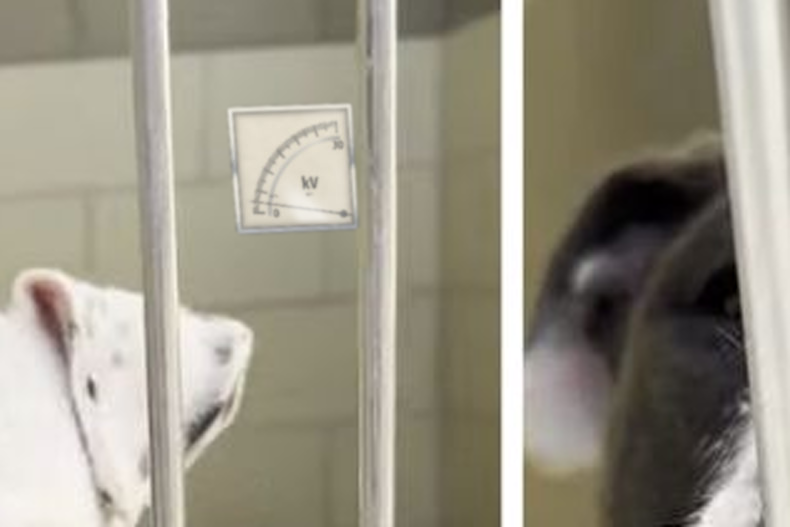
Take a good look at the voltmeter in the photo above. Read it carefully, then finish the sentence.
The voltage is 2.5 kV
